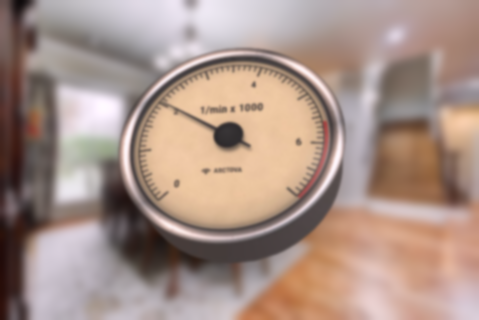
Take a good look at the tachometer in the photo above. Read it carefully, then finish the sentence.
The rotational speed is 2000 rpm
